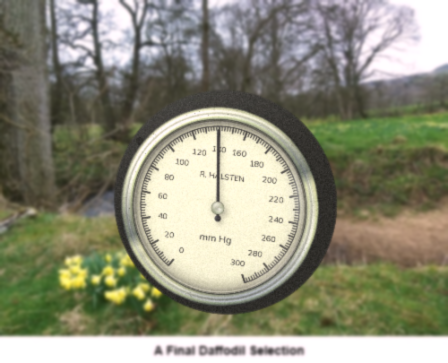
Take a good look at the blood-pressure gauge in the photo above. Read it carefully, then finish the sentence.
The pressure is 140 mmHg
